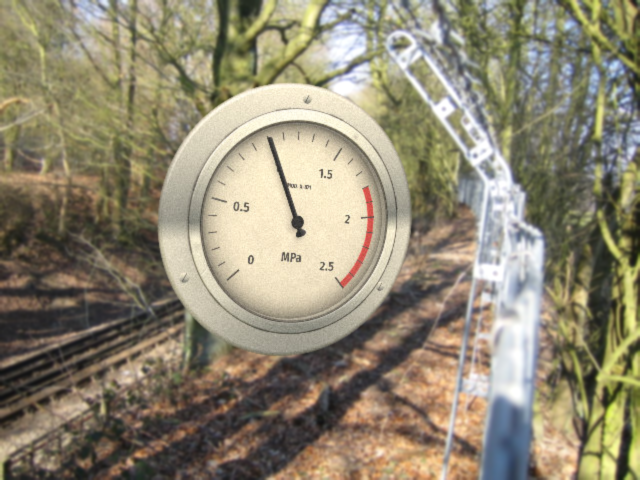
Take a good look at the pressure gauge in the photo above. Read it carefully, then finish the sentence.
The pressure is 1 MPa
